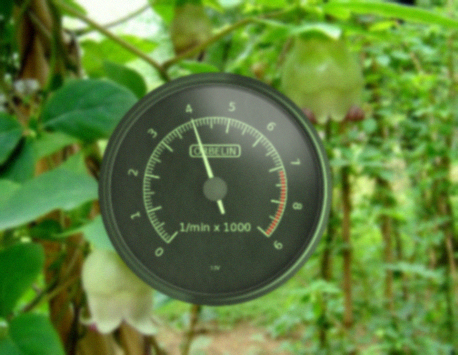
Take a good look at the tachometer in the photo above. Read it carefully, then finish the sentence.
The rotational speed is 4000 rpm
